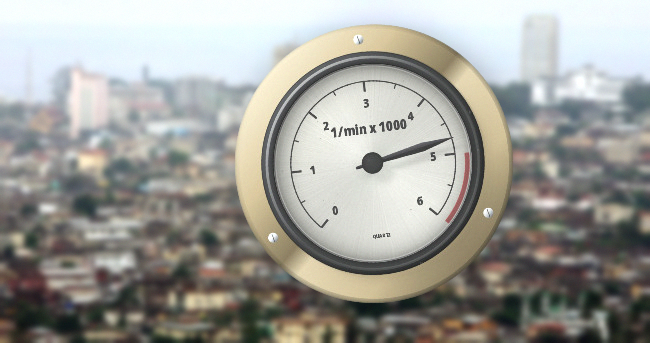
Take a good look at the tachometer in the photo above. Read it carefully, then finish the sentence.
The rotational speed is 4750 rpm
